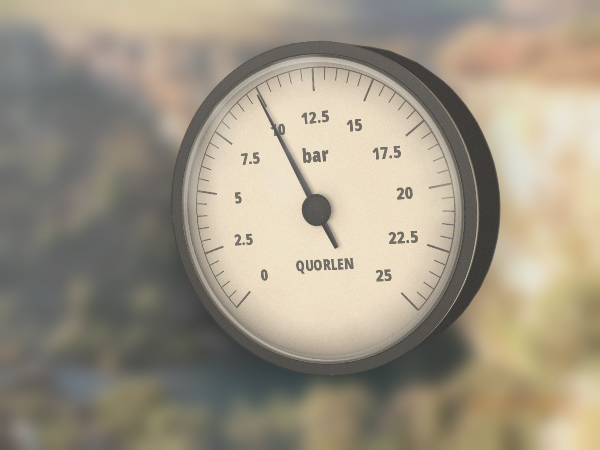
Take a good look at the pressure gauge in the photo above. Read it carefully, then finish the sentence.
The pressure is 10 bar
